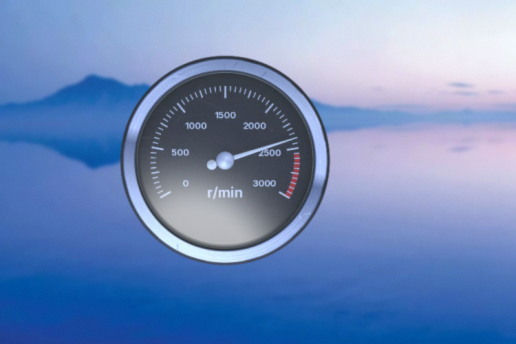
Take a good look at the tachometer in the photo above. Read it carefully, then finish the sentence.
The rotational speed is 2400 rpm
